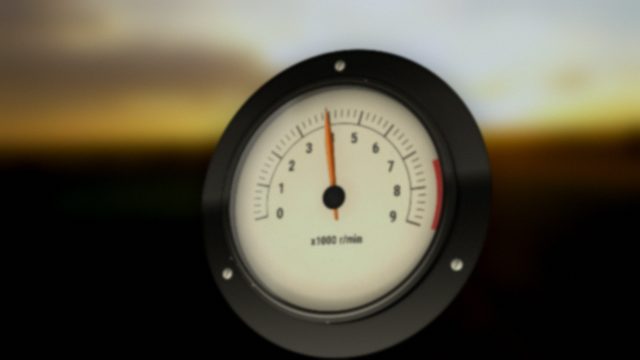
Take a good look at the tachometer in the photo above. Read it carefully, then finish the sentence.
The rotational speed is 4000 rpm
